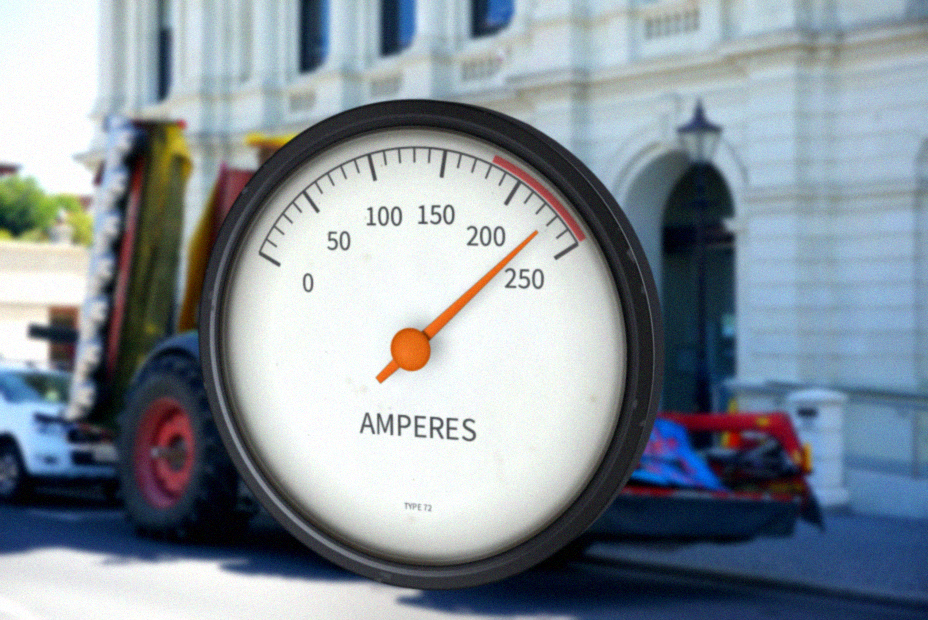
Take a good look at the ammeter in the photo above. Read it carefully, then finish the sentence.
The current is 230 A
